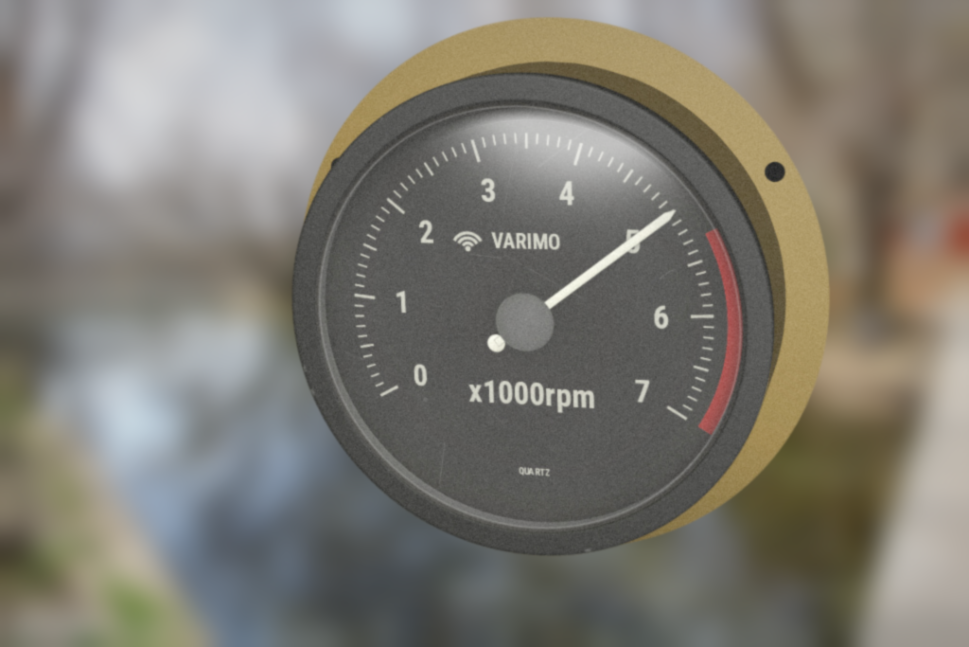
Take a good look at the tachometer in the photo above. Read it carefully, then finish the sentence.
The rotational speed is 5000 rpm
